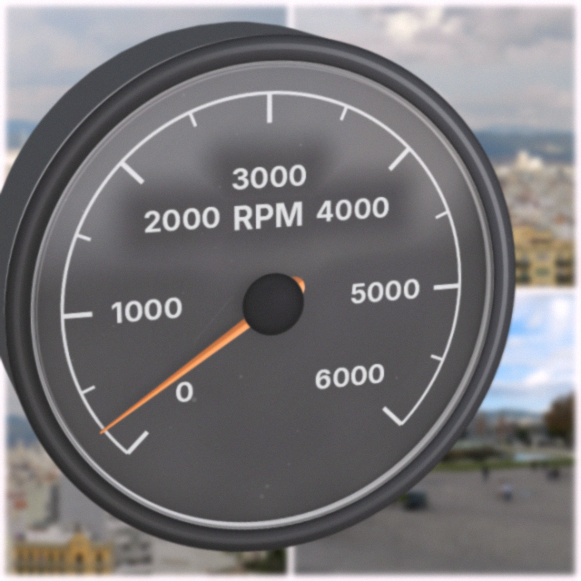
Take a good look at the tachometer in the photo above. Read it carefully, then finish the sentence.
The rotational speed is 250 rpm
